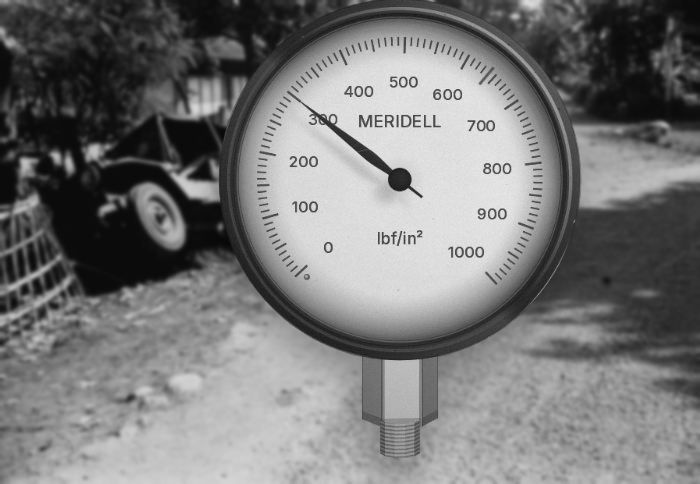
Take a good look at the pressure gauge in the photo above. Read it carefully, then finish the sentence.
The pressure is 300 psi
